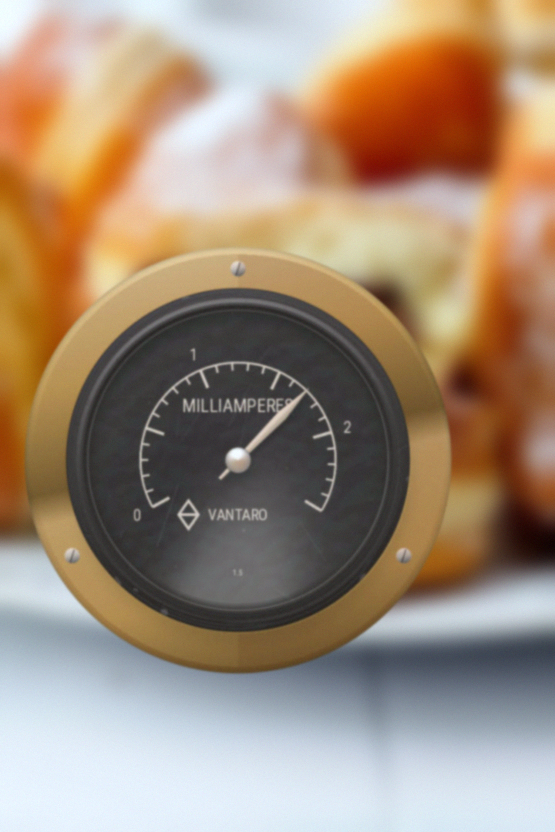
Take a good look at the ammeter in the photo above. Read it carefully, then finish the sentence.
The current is 1.7 mA
